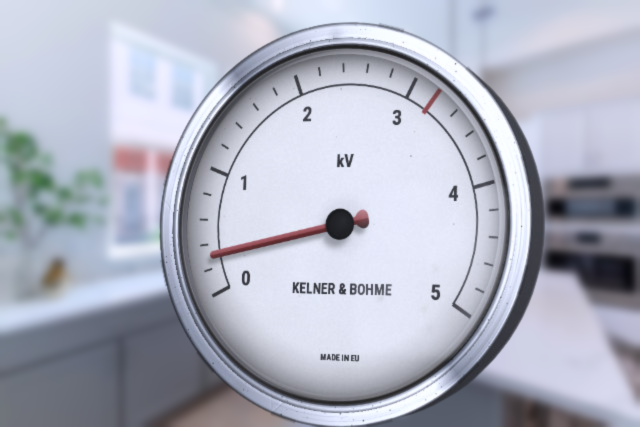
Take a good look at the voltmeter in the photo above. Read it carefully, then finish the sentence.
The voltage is 0.3 kV
